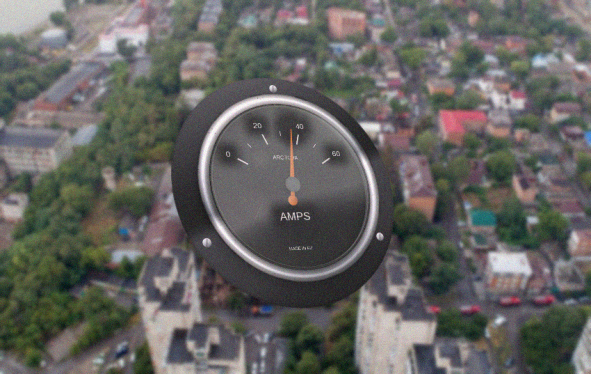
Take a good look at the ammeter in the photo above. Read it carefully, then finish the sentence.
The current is 35 A
